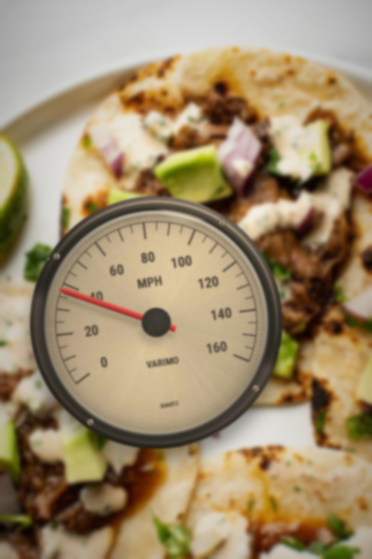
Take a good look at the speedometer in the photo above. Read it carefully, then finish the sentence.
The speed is 37.5 mph
